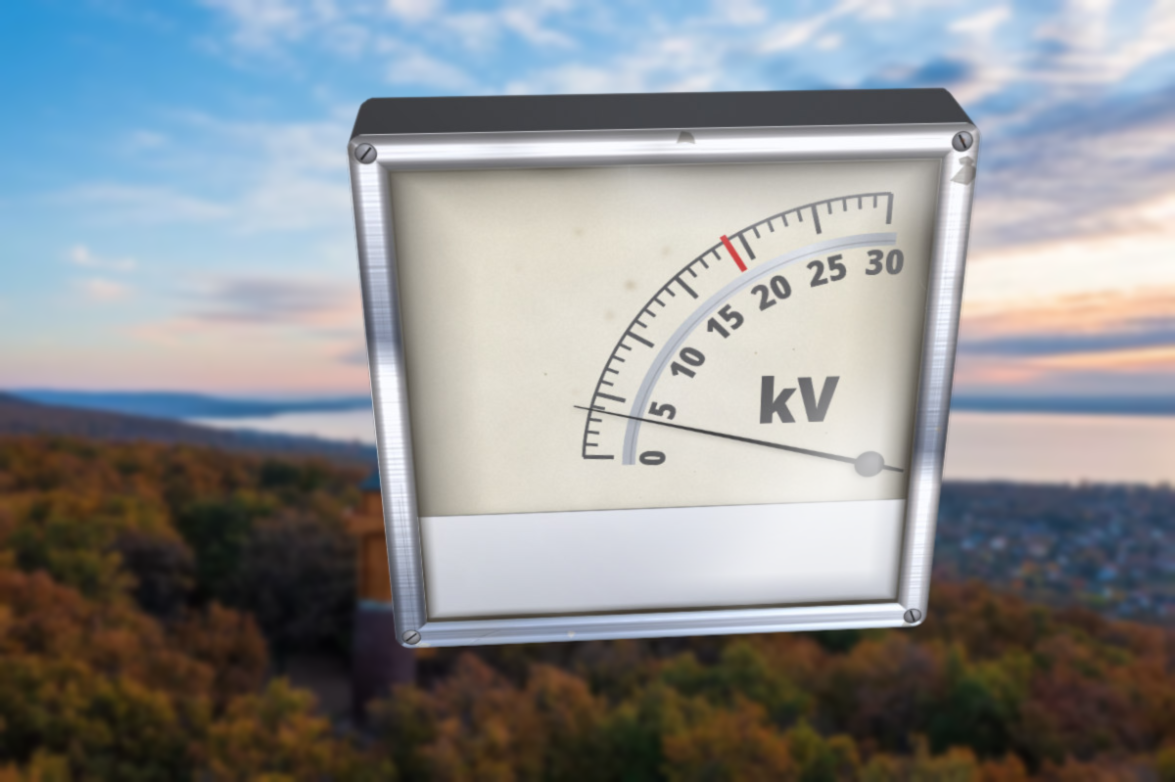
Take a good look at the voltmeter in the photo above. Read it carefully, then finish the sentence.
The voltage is 4 kV
